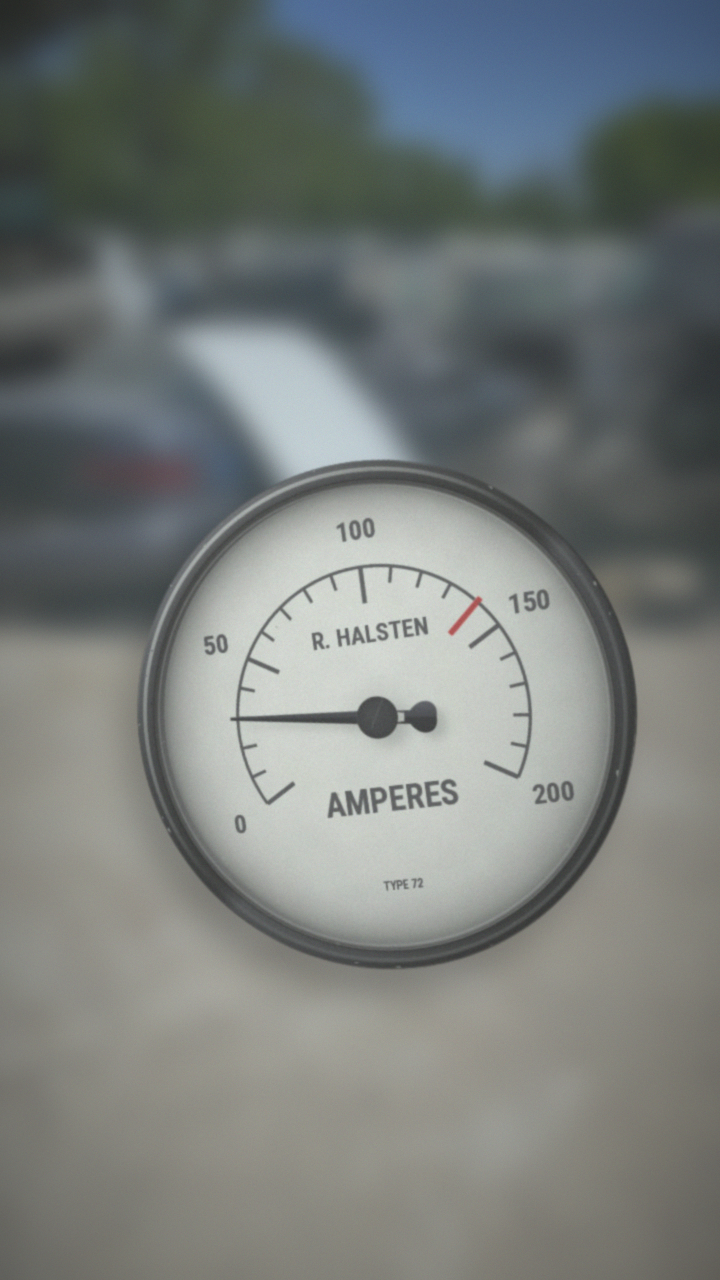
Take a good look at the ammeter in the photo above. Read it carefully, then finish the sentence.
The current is 30 A
